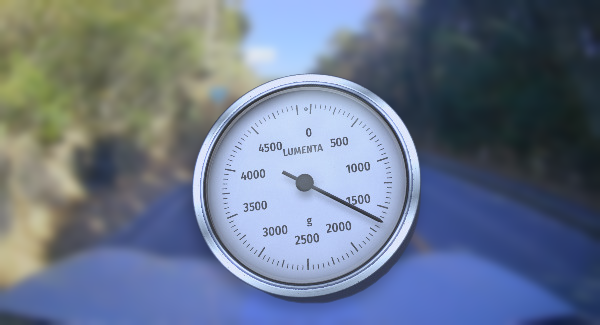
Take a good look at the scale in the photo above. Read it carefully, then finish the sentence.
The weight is 1650 g
